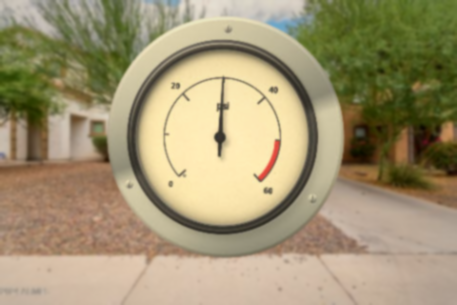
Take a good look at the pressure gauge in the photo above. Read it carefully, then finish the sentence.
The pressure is 30 psi
